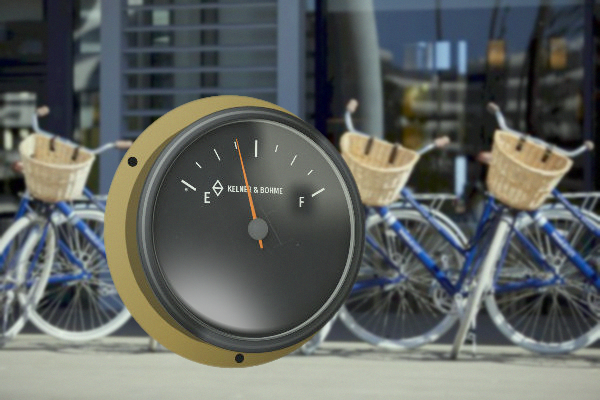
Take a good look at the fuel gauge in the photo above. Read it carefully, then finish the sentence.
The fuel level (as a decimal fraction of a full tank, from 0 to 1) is 0.375
